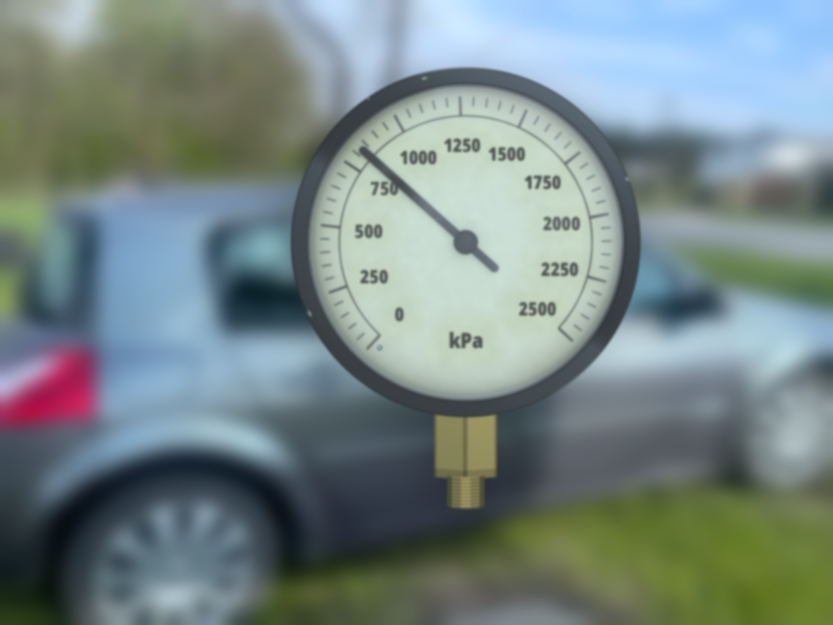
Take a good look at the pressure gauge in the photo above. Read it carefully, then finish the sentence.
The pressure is 825 kPa
